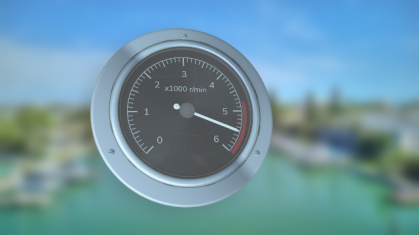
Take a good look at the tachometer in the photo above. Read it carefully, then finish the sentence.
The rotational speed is 5500 rpm
